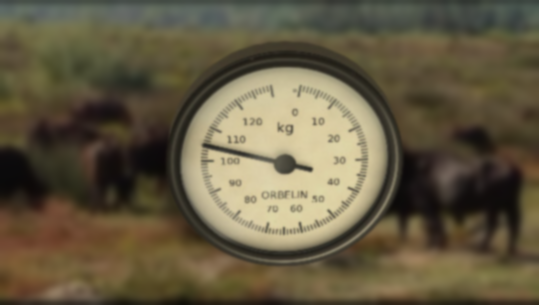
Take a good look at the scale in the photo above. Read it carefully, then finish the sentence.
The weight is 105 kg
